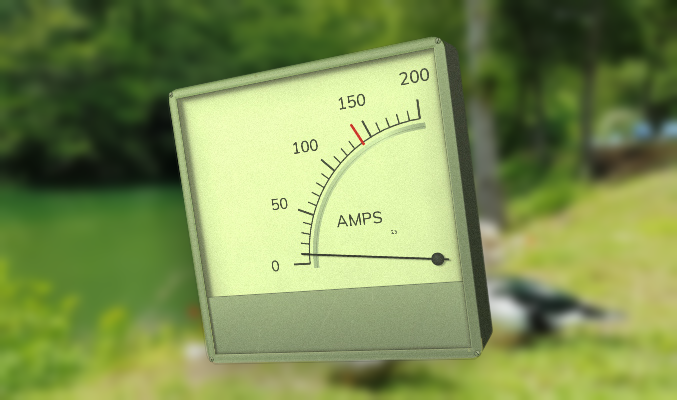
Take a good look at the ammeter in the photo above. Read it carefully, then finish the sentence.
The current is 10 A
